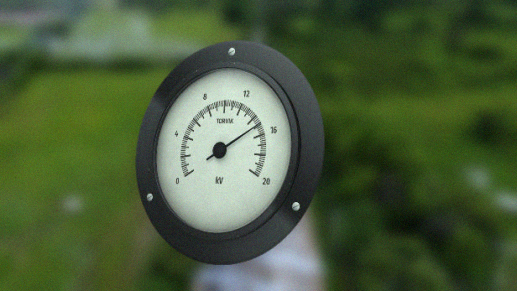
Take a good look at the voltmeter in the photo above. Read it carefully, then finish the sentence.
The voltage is 15 kV
